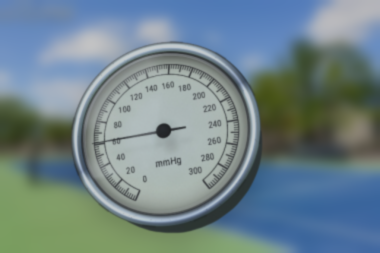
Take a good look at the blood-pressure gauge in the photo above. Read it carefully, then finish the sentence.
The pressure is 60 mmHg
